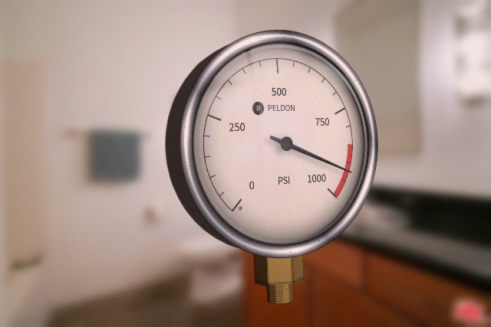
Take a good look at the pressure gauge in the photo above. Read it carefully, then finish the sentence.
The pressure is 925 psi
